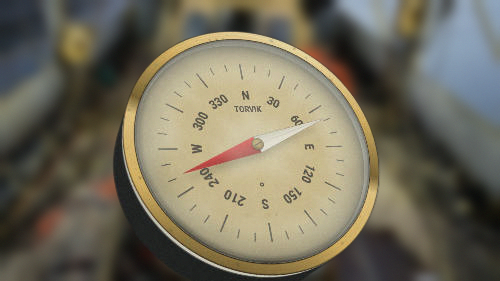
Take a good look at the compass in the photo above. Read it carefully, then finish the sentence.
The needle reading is 250 °
